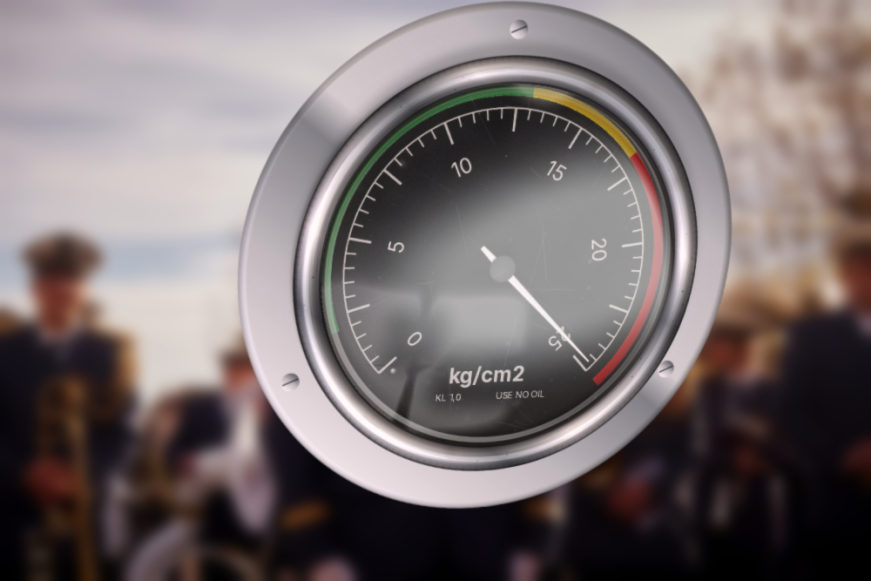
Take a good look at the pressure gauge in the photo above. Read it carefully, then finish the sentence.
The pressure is 24.75 kg/cm²
